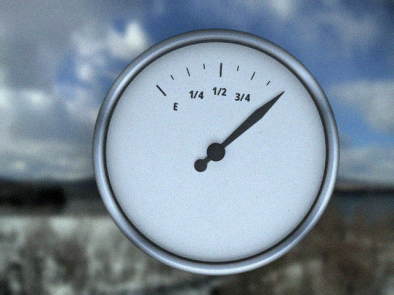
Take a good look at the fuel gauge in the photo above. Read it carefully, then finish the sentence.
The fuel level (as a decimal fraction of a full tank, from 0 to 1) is 1
